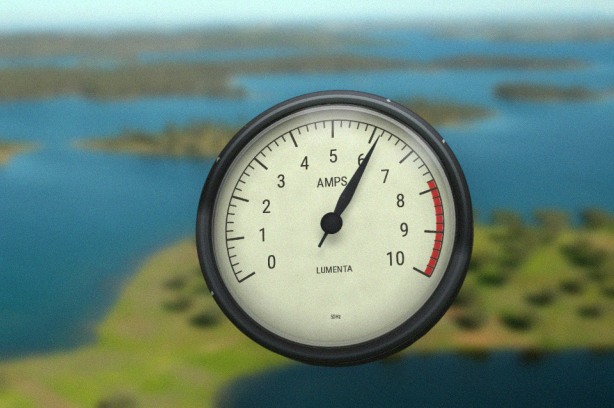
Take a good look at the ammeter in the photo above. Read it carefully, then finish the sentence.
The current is 6.2 A
